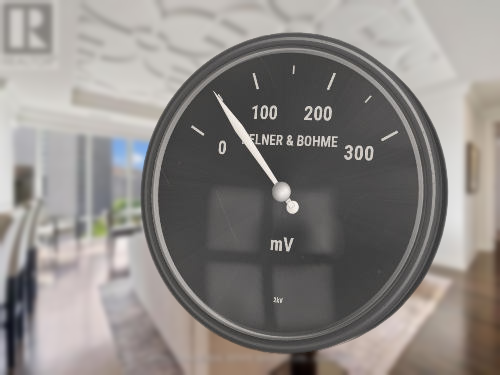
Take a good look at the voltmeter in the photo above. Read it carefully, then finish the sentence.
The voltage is 50 mV
